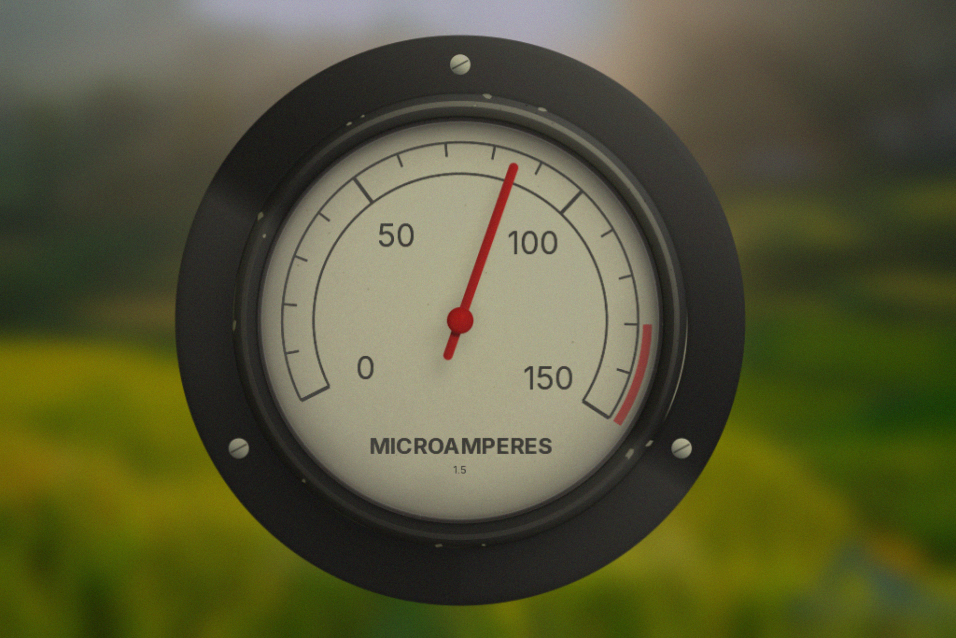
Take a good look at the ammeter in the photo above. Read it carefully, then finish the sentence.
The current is 85 µA
